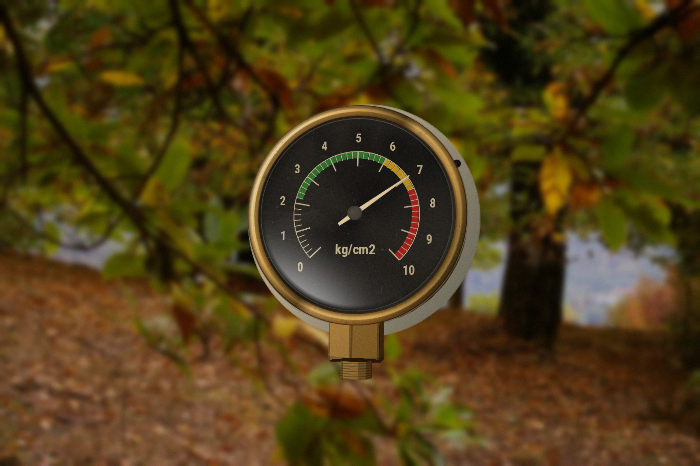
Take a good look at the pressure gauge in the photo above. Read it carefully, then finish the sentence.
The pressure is 7 kg/cm²
